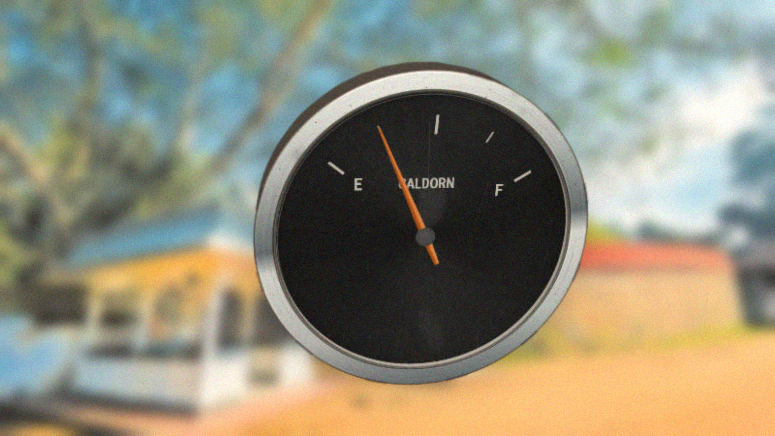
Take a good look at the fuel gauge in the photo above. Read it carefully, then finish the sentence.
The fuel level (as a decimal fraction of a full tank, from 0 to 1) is 0.25
